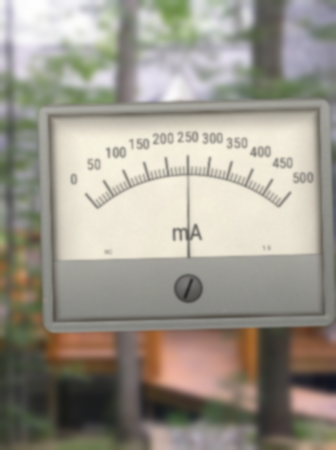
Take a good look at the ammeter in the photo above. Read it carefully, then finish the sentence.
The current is 250 mA
